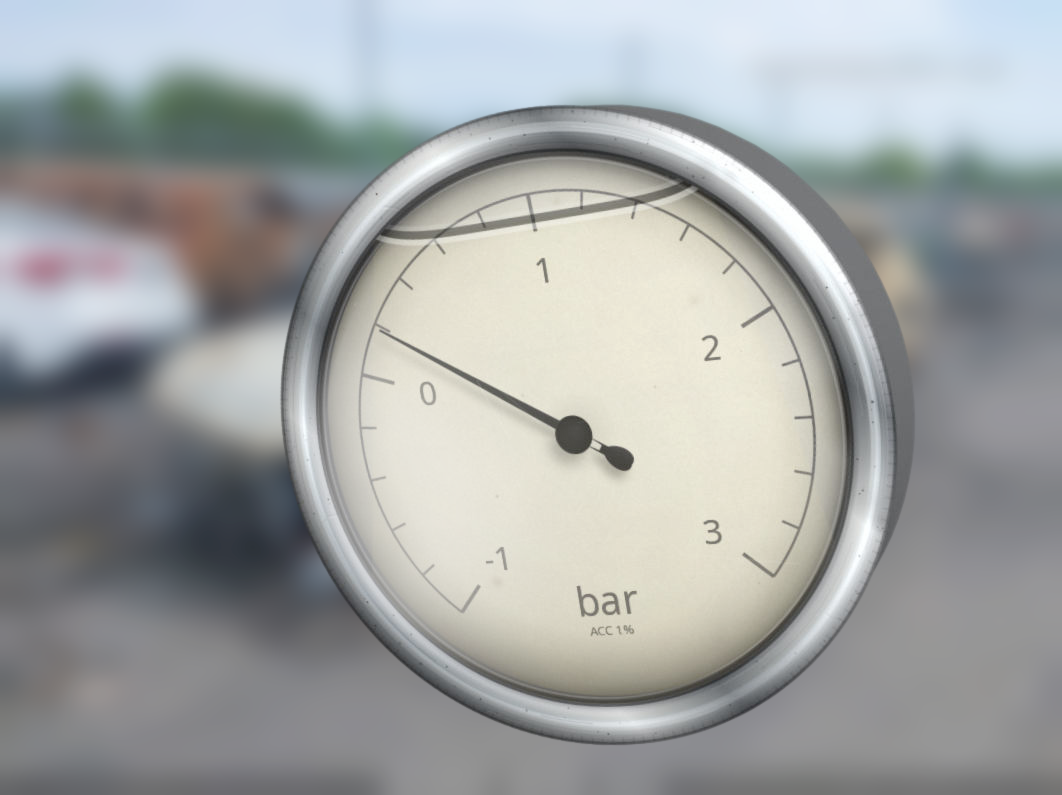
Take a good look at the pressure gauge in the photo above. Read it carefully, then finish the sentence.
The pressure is 0.2 bar
